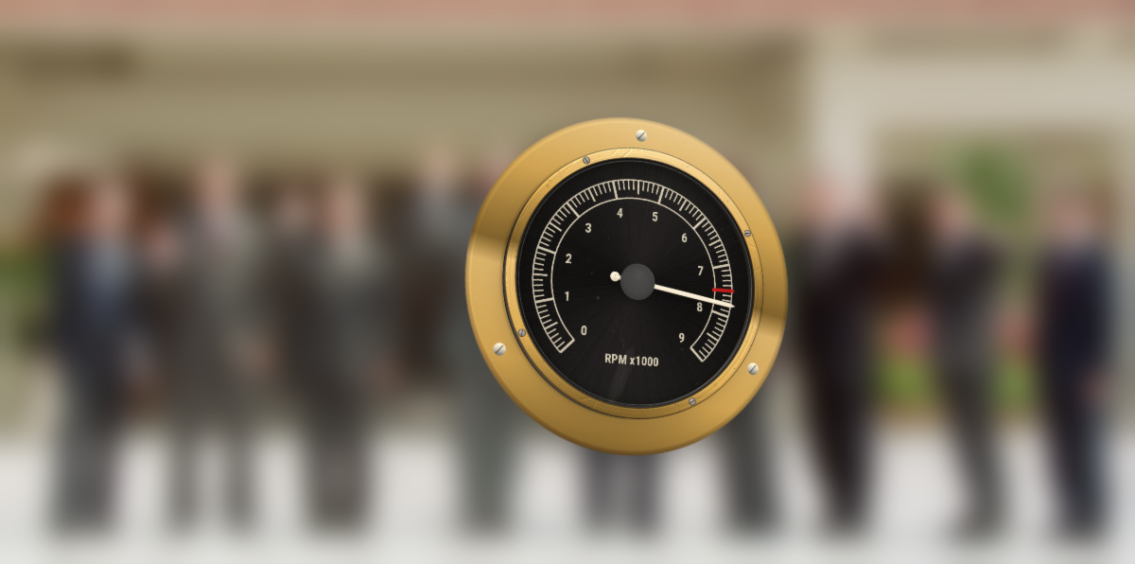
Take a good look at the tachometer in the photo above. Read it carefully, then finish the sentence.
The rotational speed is 7800 rpm
